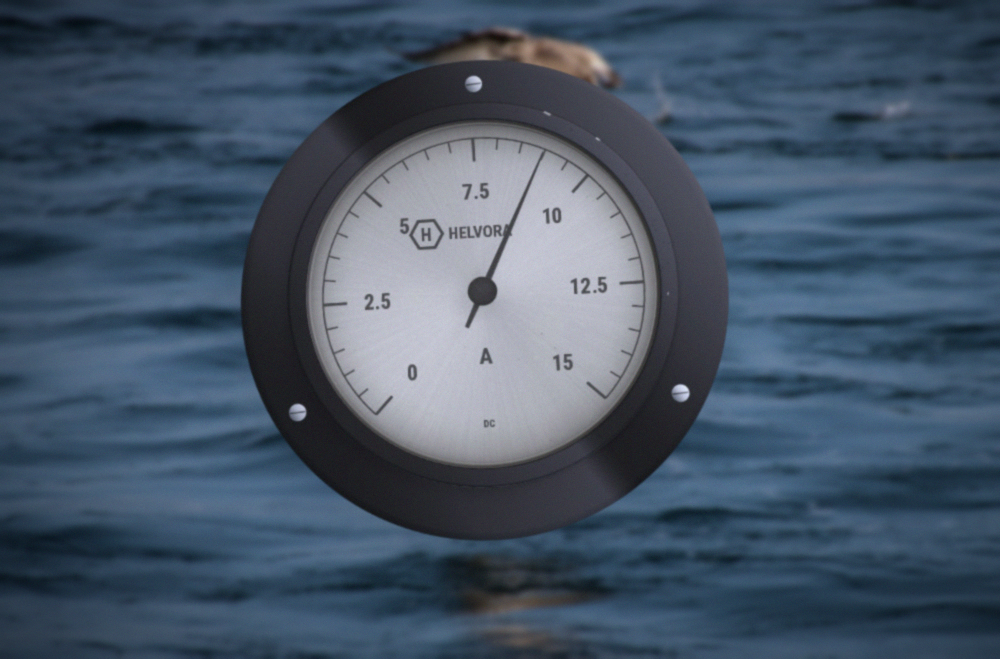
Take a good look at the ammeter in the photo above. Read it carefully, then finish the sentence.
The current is 9 A
